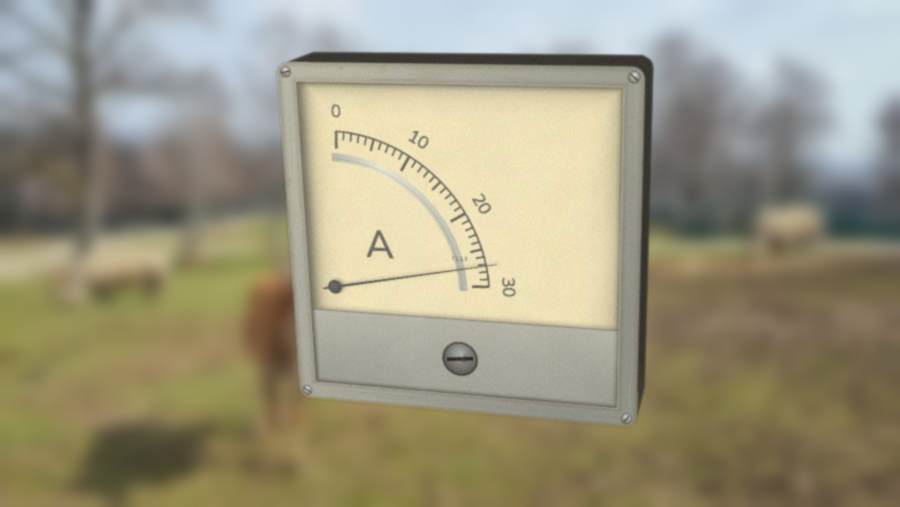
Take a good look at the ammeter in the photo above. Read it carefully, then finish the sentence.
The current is 27 A
